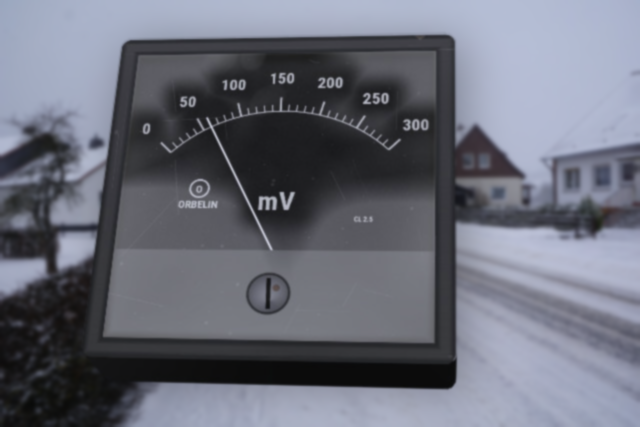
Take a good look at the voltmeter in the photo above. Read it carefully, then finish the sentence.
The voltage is 60 mV
